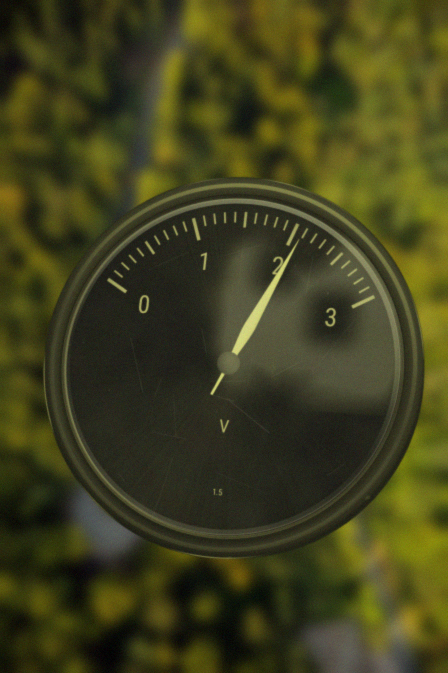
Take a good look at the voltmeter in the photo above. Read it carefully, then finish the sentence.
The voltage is 2.1 V
